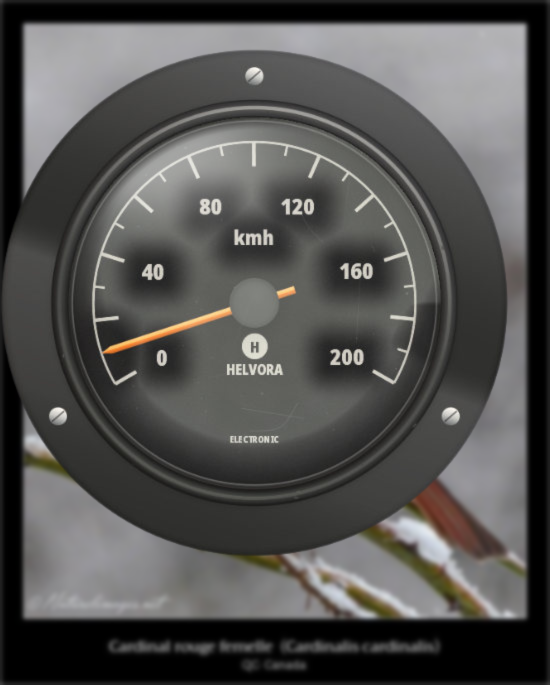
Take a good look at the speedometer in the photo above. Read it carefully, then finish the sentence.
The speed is 10 km/h
